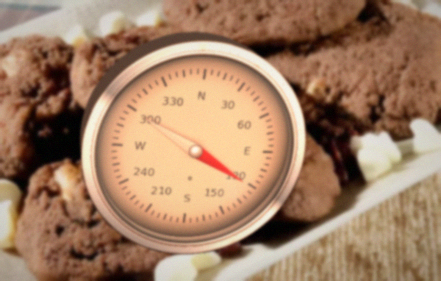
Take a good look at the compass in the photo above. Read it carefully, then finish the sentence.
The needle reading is 120 °
